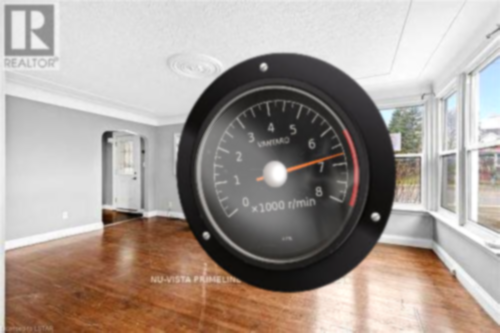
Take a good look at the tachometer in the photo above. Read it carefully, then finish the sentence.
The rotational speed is 6750 rpm
